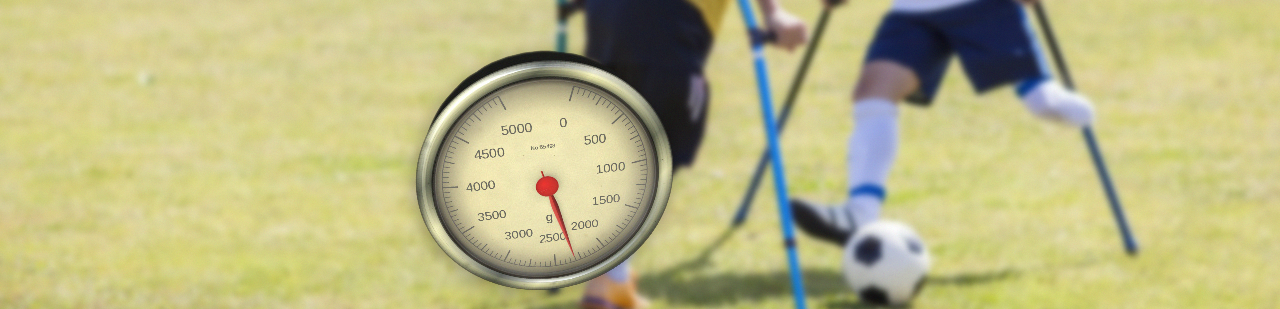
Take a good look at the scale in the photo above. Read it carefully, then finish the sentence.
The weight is 2300 g
